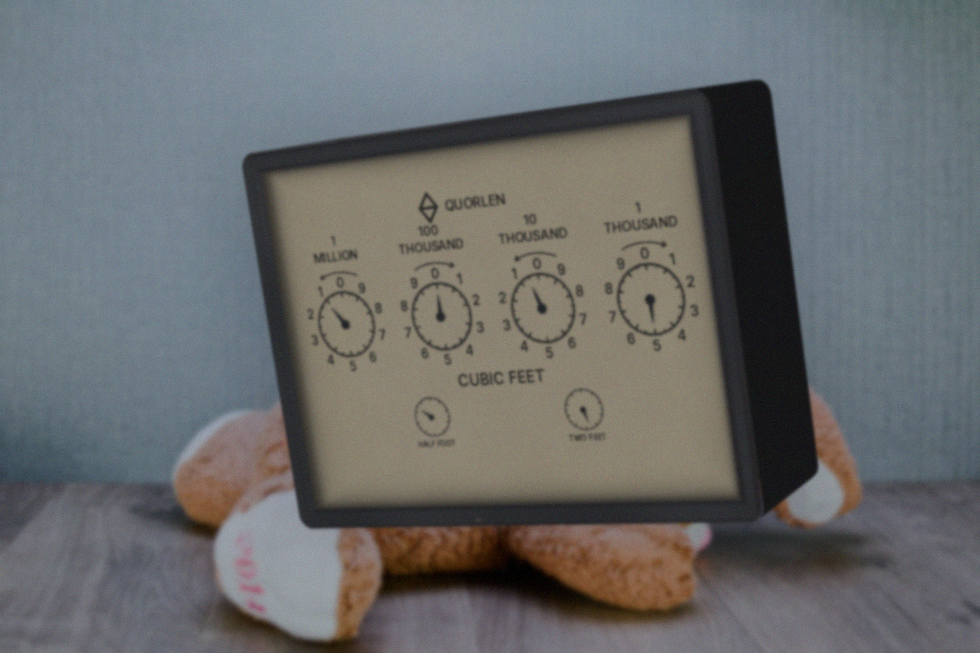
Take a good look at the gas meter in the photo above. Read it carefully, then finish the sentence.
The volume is 100500 ft³
